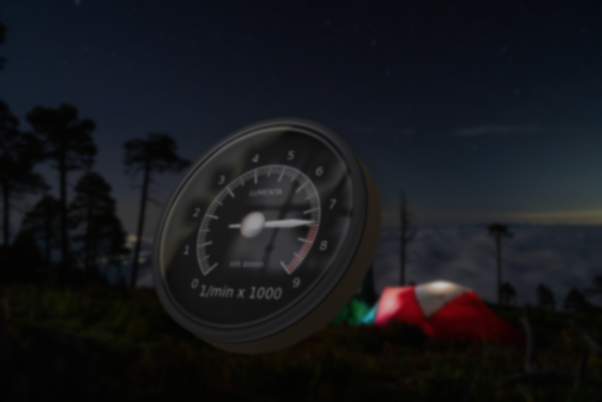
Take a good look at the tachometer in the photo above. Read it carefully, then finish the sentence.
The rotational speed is 7500 rpm
